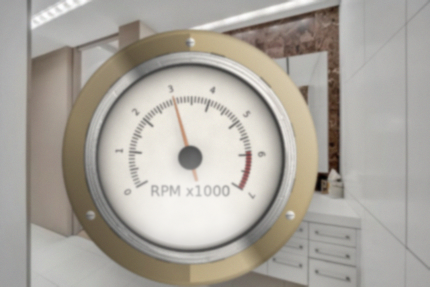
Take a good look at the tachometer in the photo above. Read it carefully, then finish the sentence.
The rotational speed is 3000 rpm
